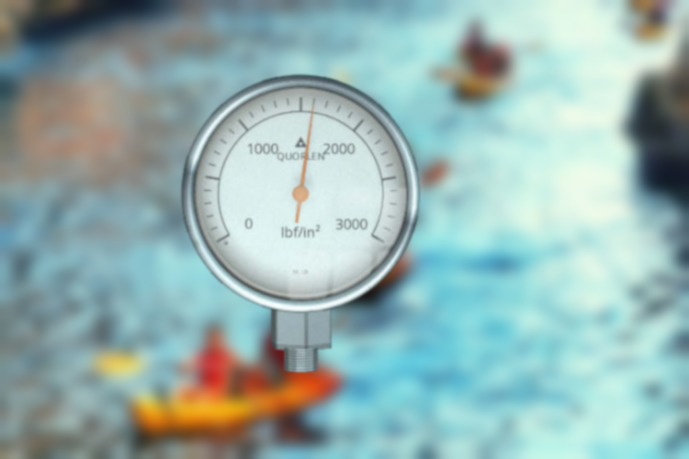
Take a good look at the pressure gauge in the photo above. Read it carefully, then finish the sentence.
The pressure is 1600 psi
